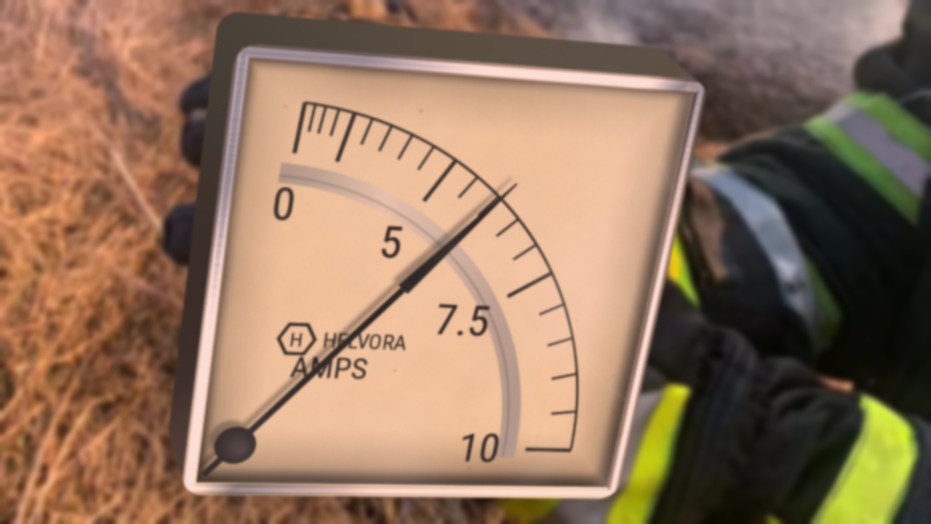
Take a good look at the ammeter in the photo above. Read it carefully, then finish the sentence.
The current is 6 A
